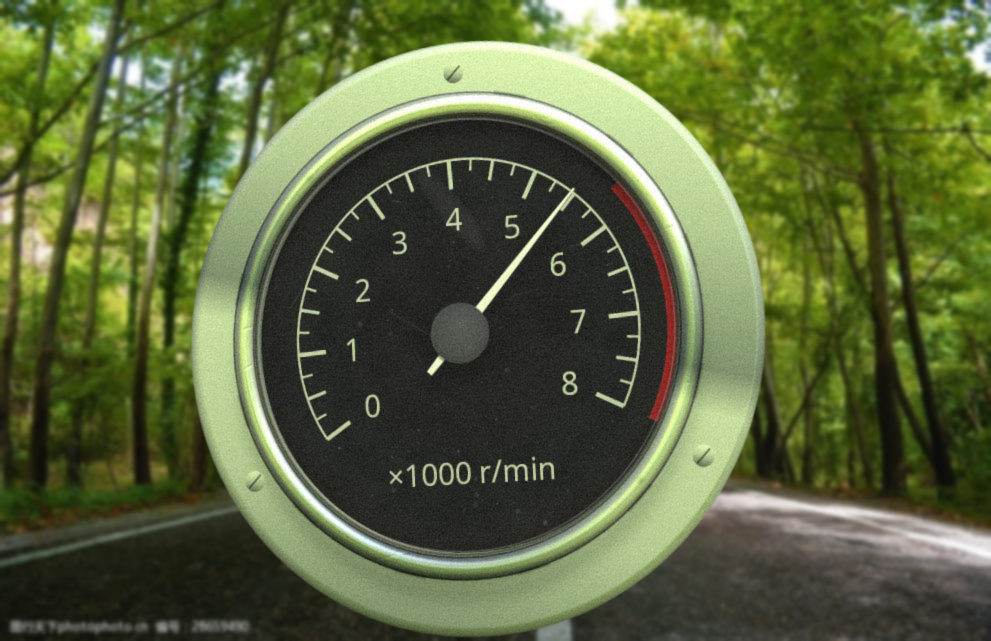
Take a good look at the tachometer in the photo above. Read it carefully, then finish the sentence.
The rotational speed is 5500 rpm
